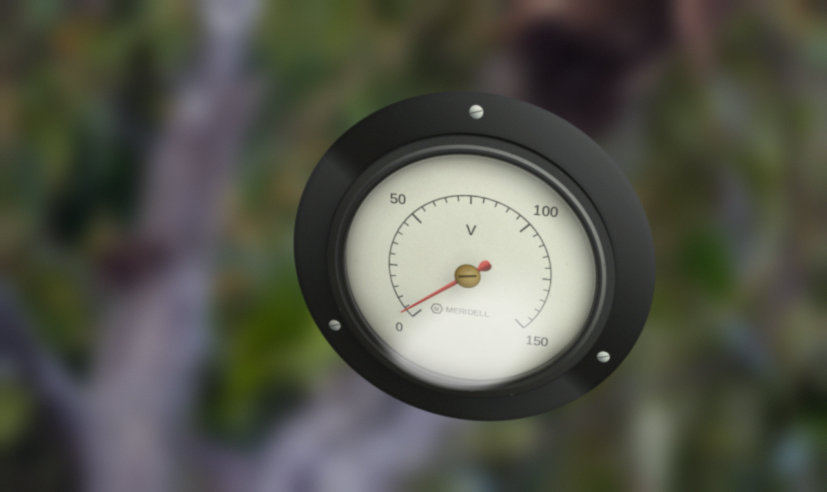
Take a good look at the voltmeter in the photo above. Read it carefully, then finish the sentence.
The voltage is 5 V
